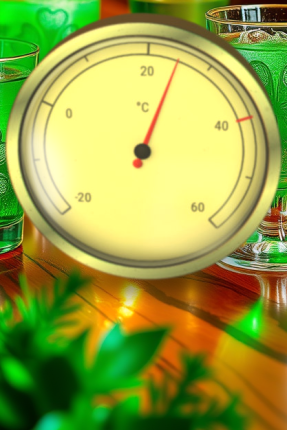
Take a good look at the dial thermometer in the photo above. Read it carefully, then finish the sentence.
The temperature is 25 °C
